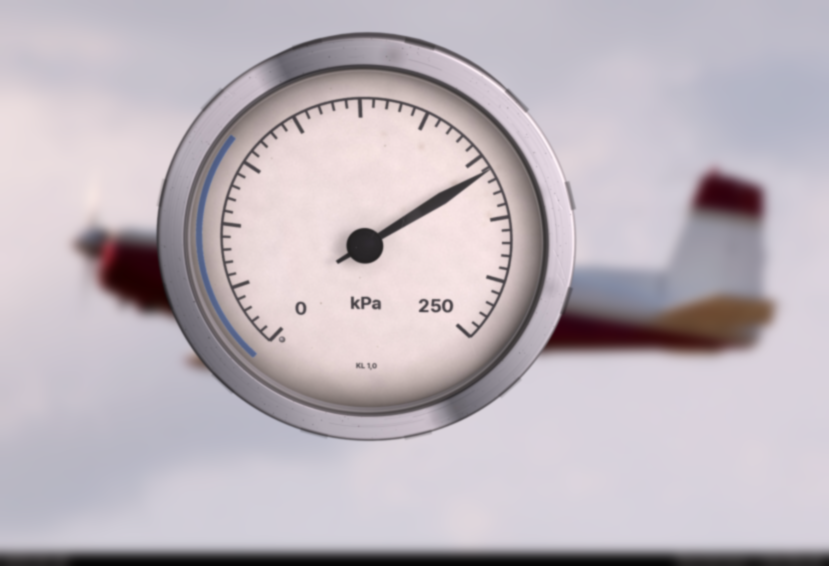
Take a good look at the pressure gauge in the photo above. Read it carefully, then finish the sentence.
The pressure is 180 kPa
